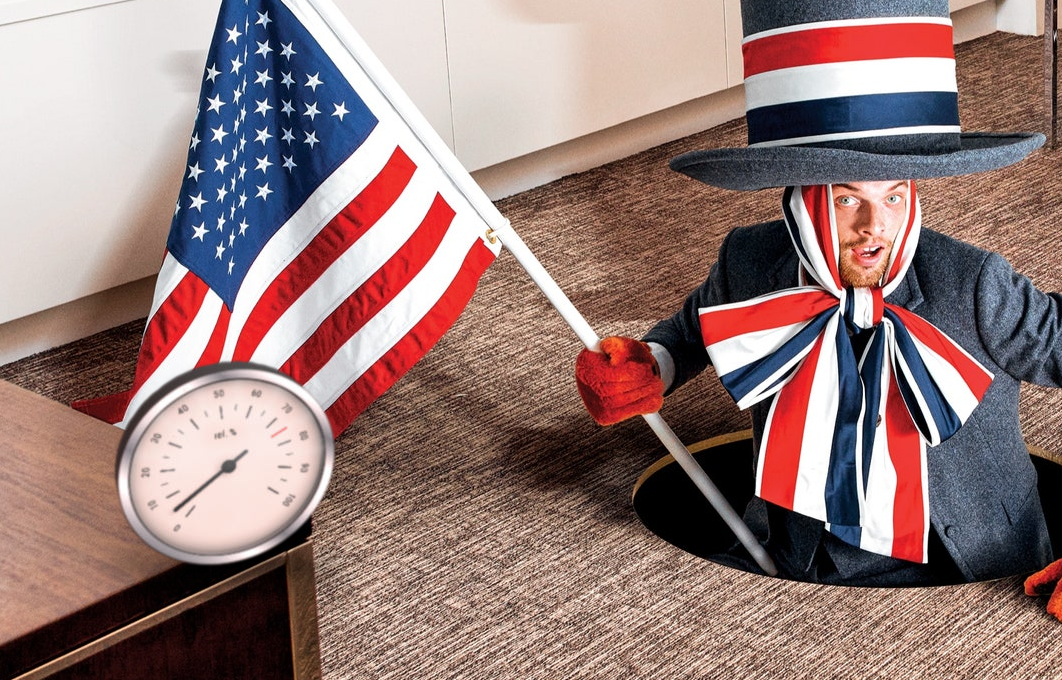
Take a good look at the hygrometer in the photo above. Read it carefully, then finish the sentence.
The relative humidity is 5 %
